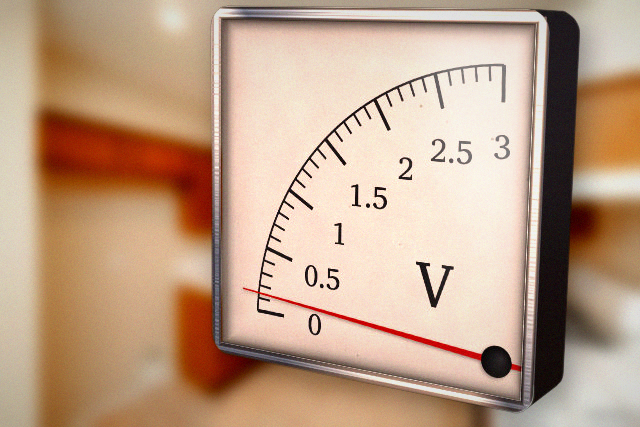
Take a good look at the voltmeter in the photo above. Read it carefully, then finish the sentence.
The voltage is 0.15 V
